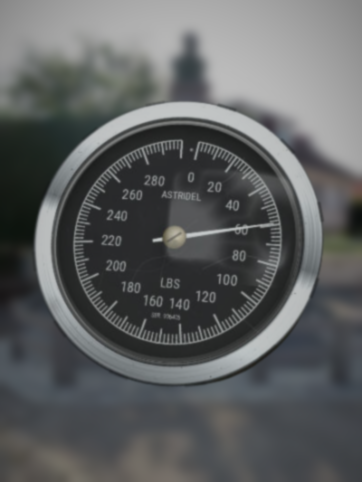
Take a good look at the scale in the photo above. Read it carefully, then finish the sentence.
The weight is 60 lb
